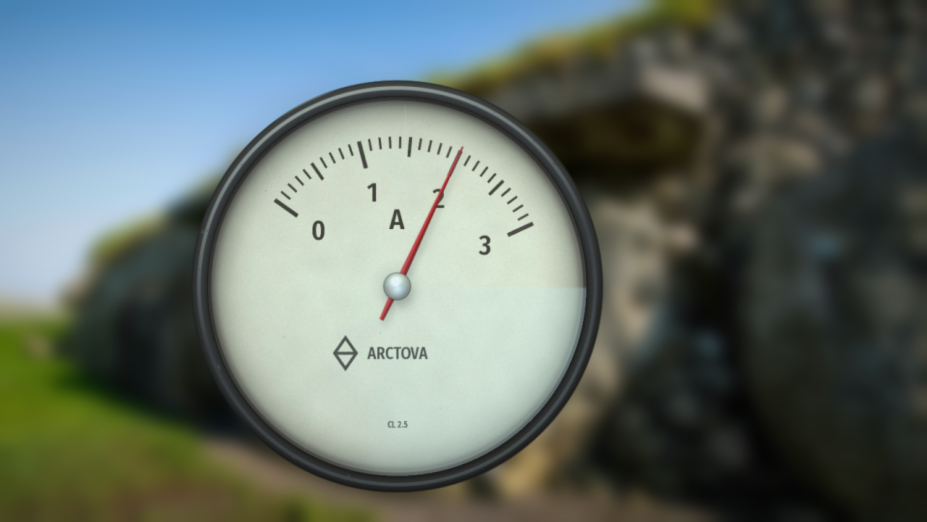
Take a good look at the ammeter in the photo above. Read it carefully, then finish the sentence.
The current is 2 A
